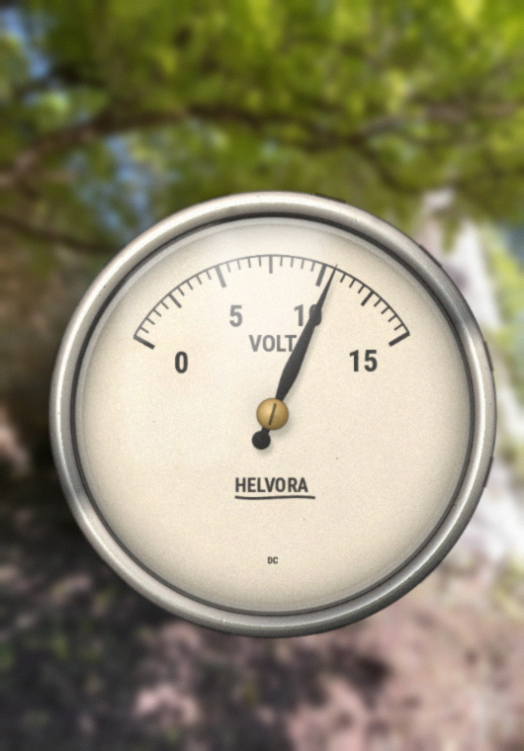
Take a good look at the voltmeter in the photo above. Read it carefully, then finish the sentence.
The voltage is 10.5 V
